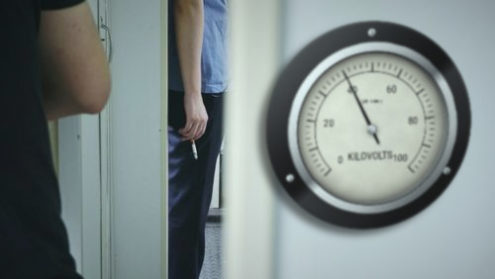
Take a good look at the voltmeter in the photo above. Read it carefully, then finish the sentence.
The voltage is 40 kV
